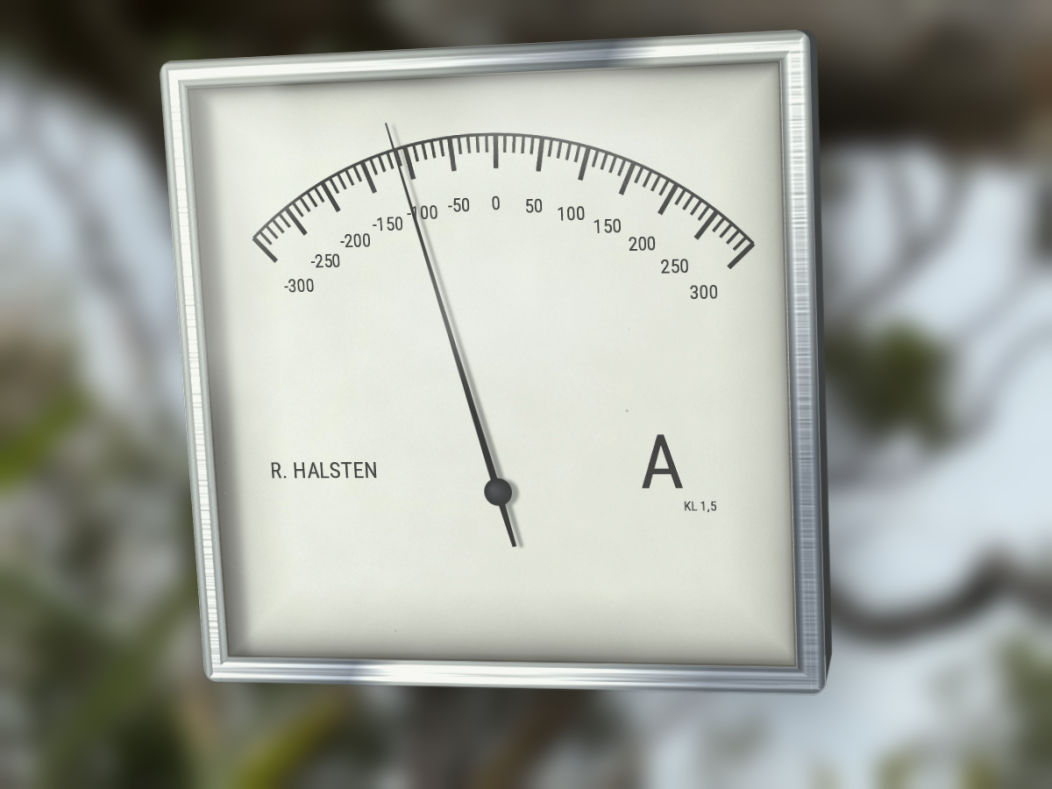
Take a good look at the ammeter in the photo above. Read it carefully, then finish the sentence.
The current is -110 A
